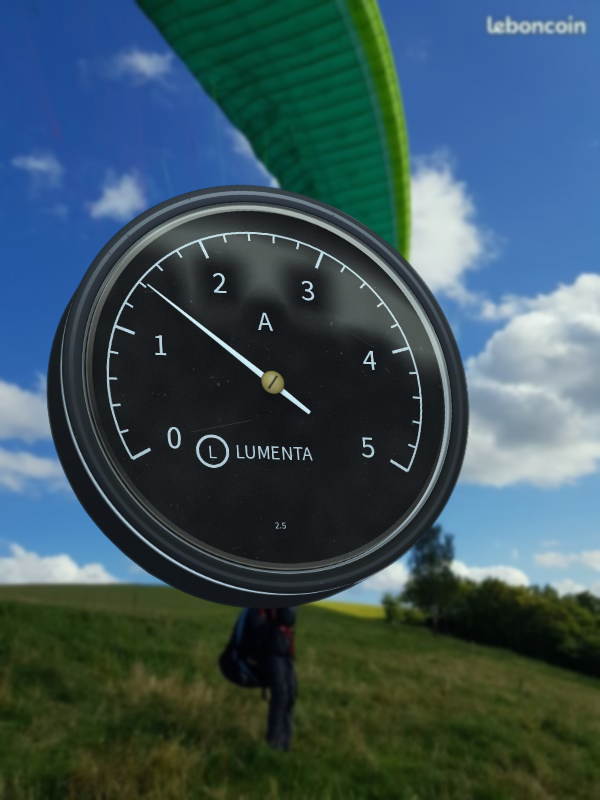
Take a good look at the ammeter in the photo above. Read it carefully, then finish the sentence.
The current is 1.4 A
